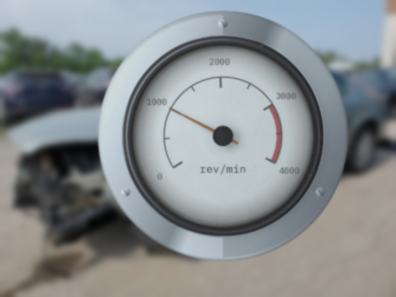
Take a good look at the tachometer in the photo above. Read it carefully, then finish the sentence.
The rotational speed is 1000 rpm
